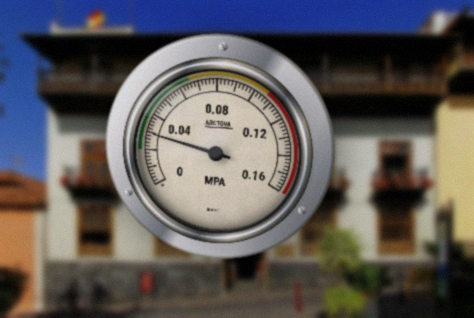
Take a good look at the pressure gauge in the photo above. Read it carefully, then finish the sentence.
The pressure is 0.03 MPa
